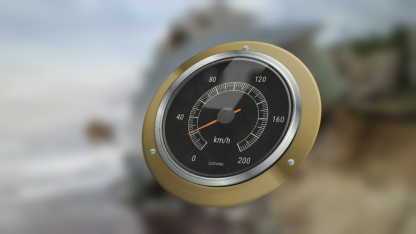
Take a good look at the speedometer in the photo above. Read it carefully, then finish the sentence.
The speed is 20 km/h
